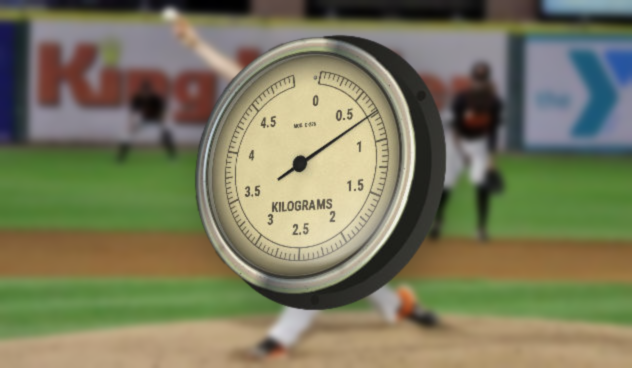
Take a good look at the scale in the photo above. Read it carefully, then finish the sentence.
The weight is 0.75 kg
